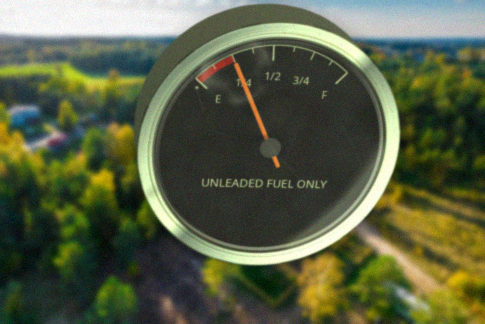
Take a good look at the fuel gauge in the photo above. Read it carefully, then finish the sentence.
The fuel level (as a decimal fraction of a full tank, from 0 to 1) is 0.25
